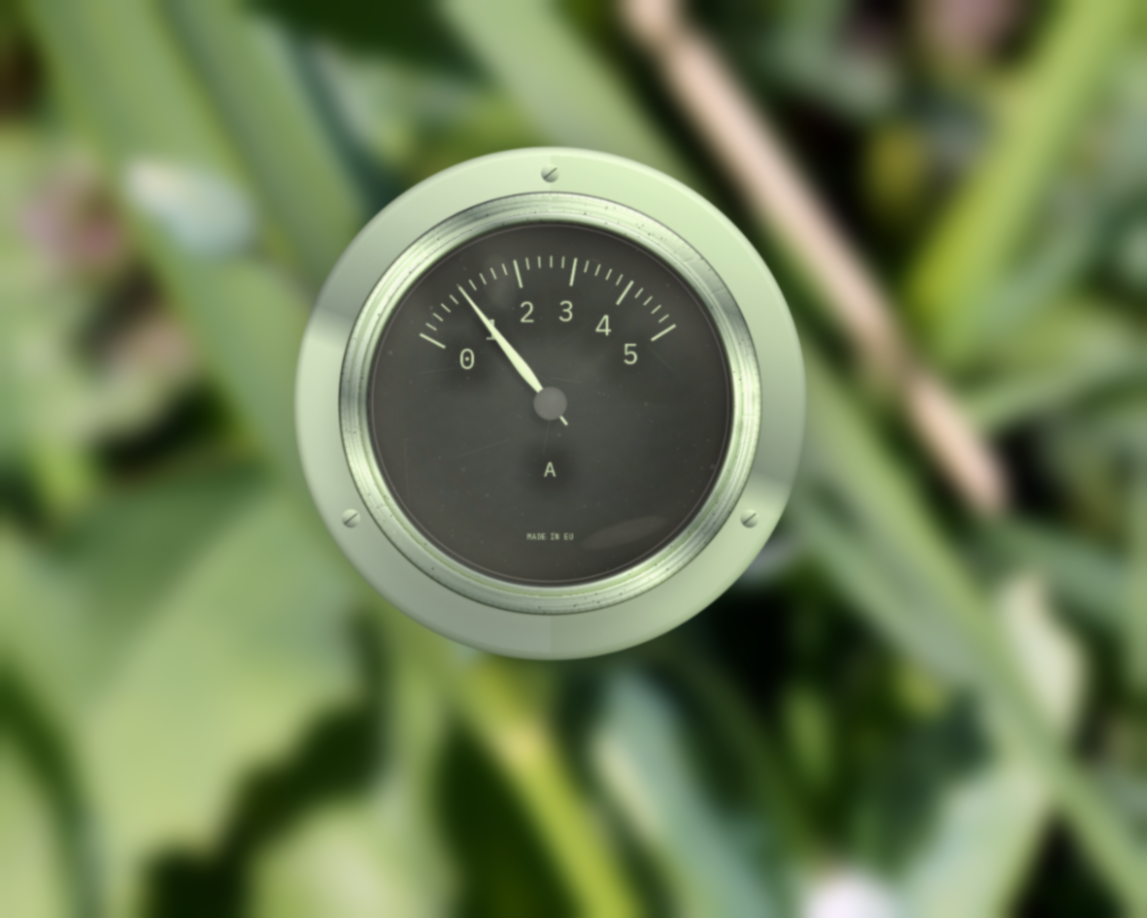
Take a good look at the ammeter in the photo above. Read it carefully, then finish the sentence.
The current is 1 A
